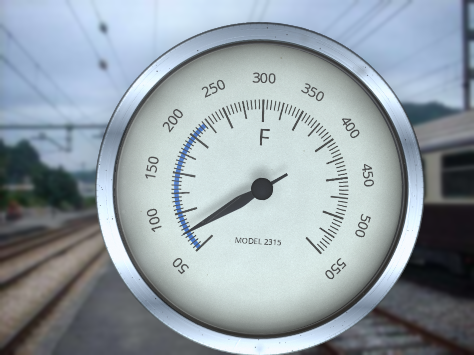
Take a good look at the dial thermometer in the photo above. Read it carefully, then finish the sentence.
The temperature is 75 °F
